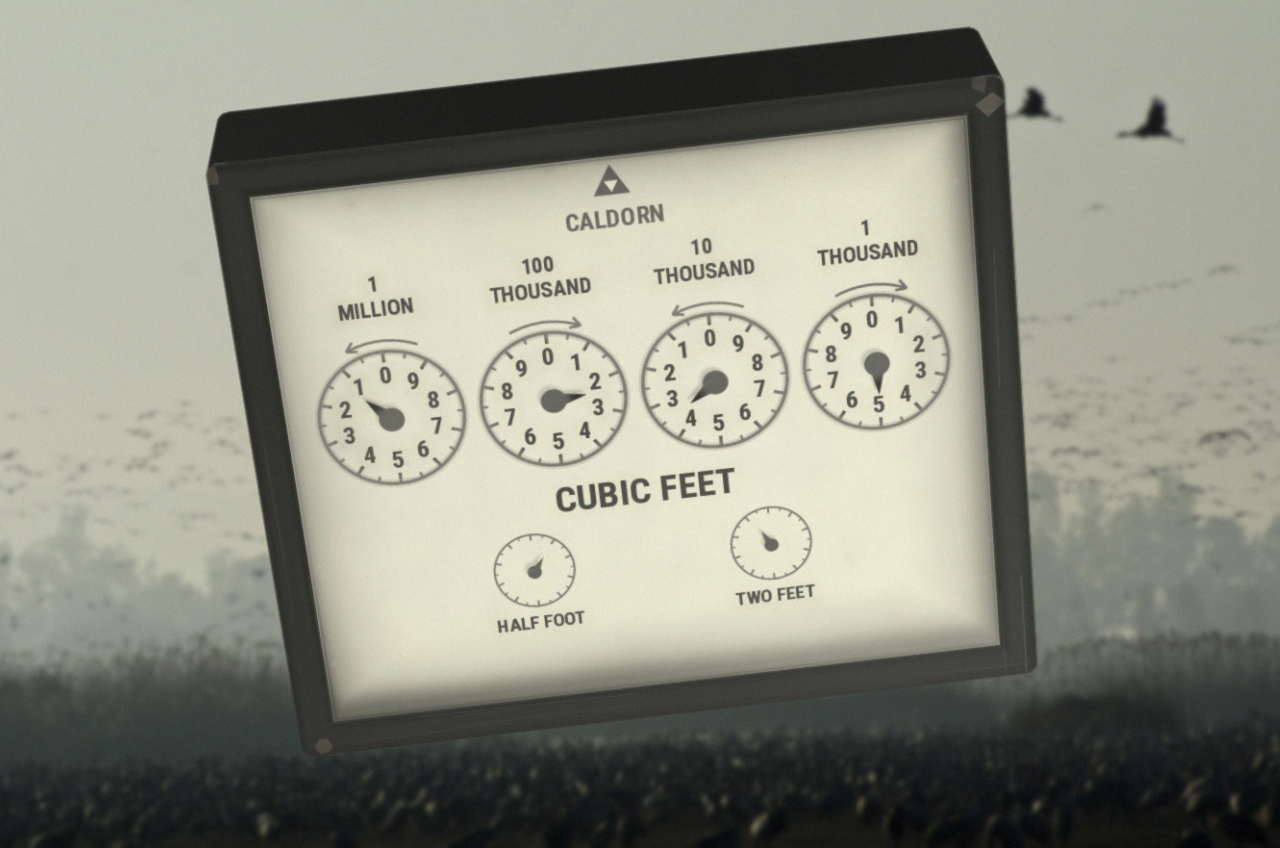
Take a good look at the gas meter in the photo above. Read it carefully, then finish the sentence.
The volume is 123500 ft³
